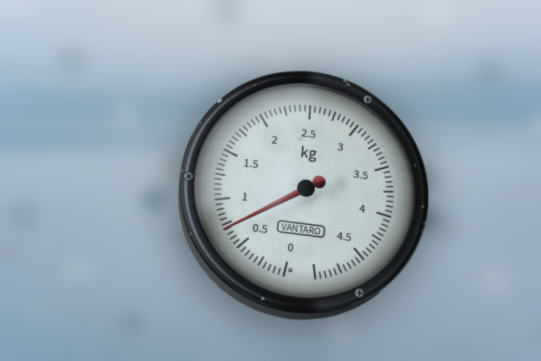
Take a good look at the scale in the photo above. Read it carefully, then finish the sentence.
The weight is 0.7 kg
